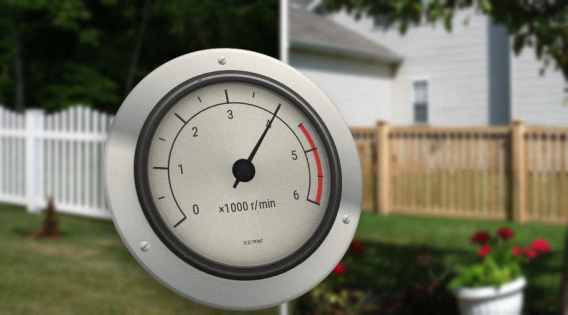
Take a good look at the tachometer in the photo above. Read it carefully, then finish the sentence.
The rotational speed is 4000 rpm
